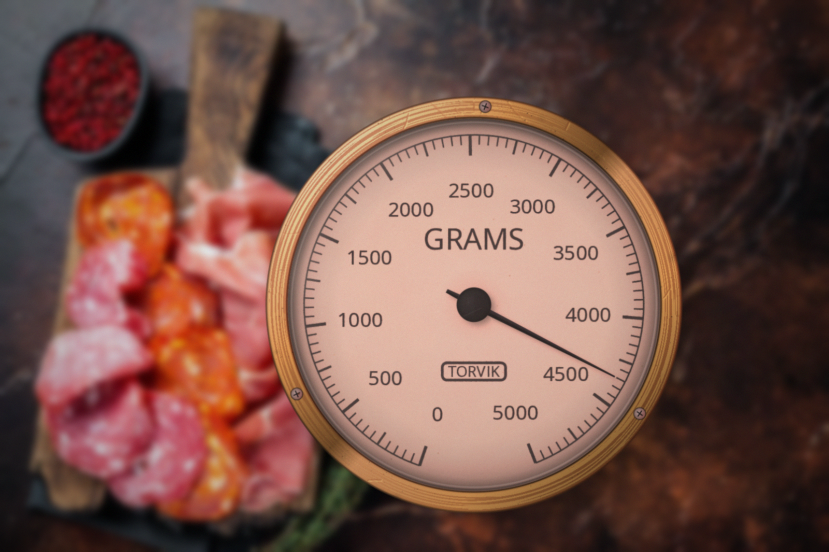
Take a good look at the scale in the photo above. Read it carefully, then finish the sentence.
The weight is 4350 g
